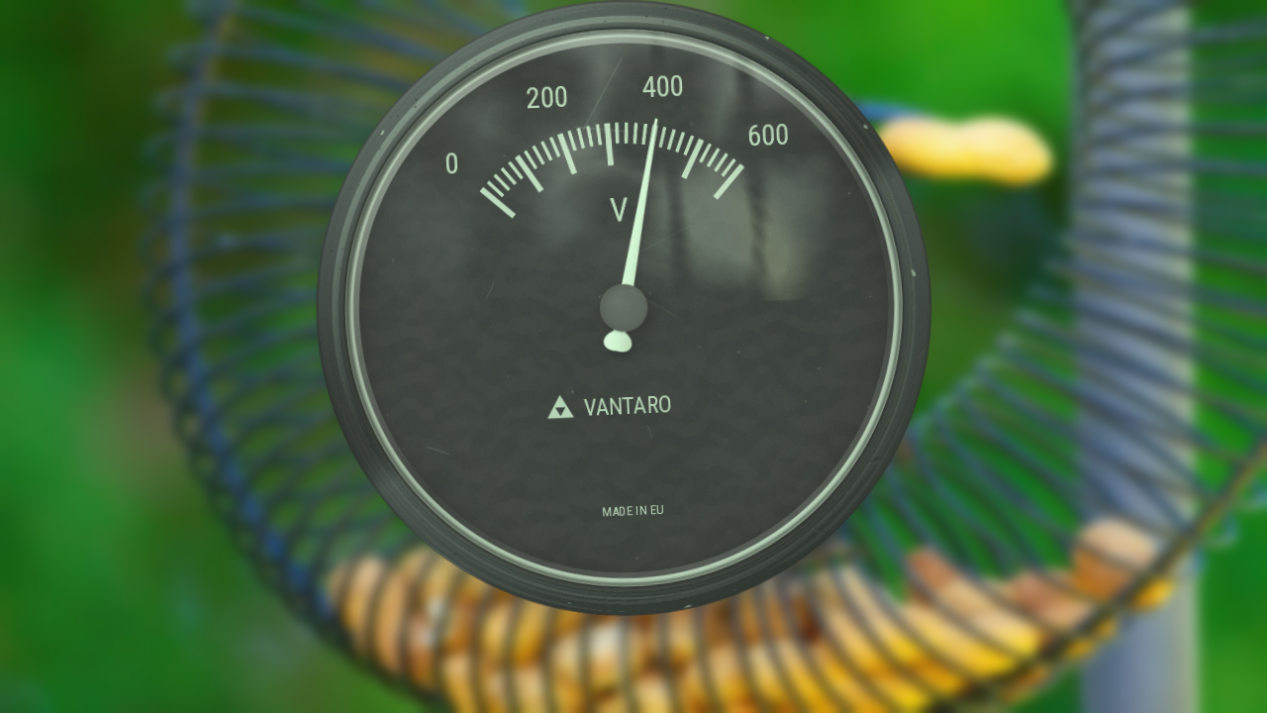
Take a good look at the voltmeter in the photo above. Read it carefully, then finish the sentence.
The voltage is 400 V
